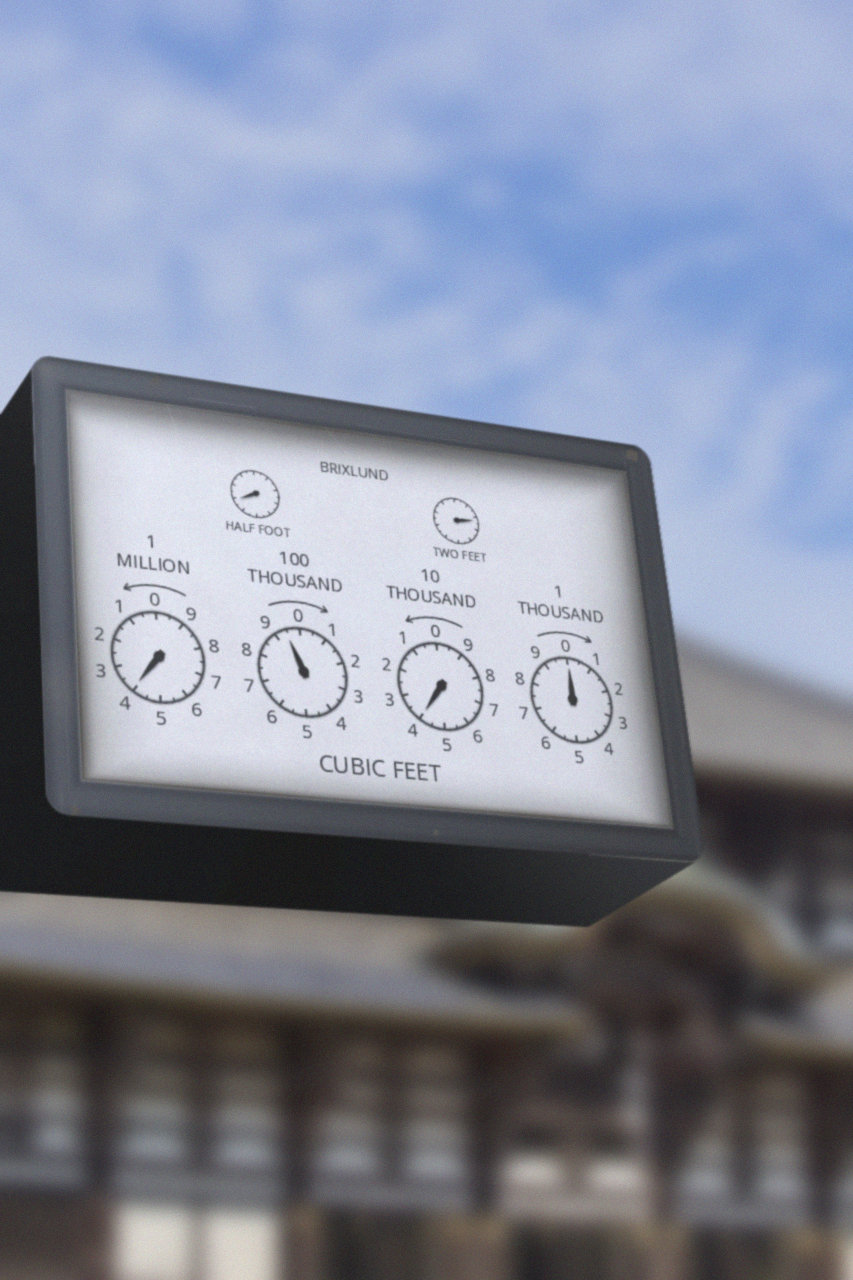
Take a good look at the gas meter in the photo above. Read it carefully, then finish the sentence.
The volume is 394000 ft³
